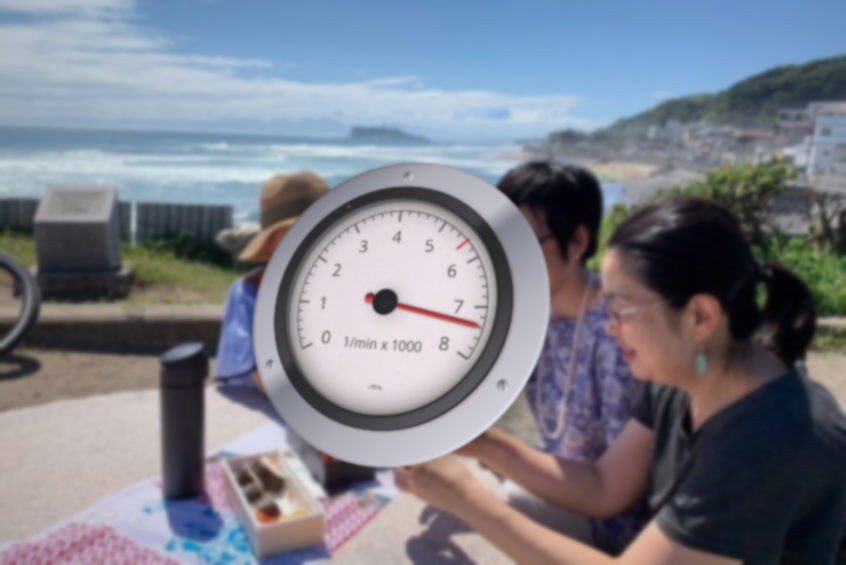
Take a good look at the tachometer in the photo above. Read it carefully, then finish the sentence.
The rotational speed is 7400 rpm
